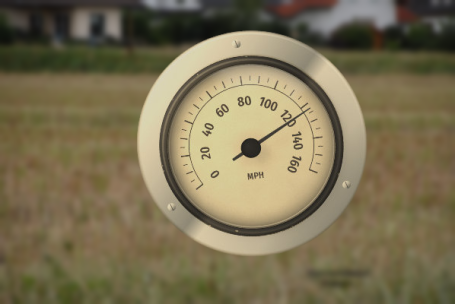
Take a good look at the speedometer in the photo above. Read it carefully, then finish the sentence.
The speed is 122.5 mph
